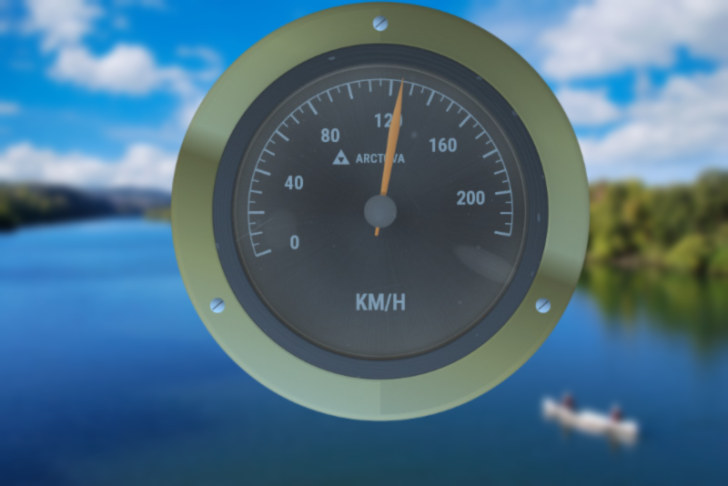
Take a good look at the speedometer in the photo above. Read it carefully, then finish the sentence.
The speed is 125 km/h
